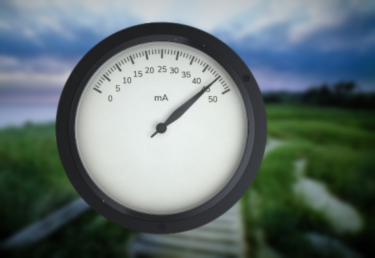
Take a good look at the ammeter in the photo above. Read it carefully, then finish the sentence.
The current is 45 mA
